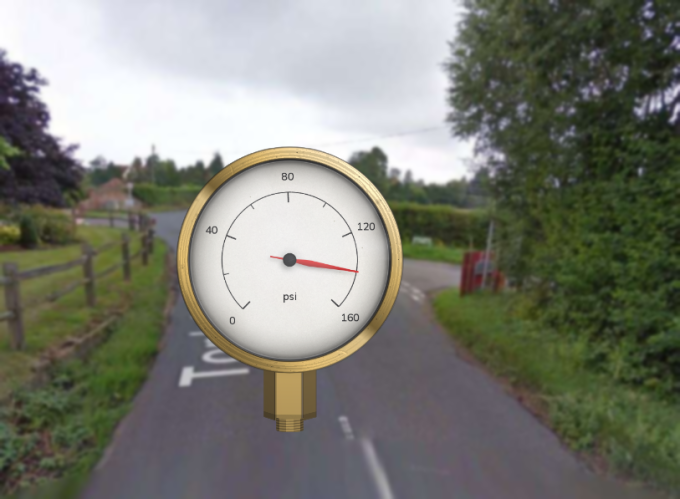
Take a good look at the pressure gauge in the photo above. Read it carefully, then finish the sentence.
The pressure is 140 psi
